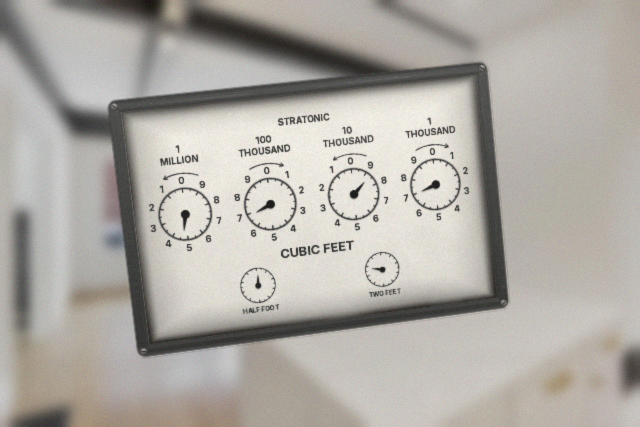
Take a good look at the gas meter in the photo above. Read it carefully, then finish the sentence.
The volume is 468700 ft³
